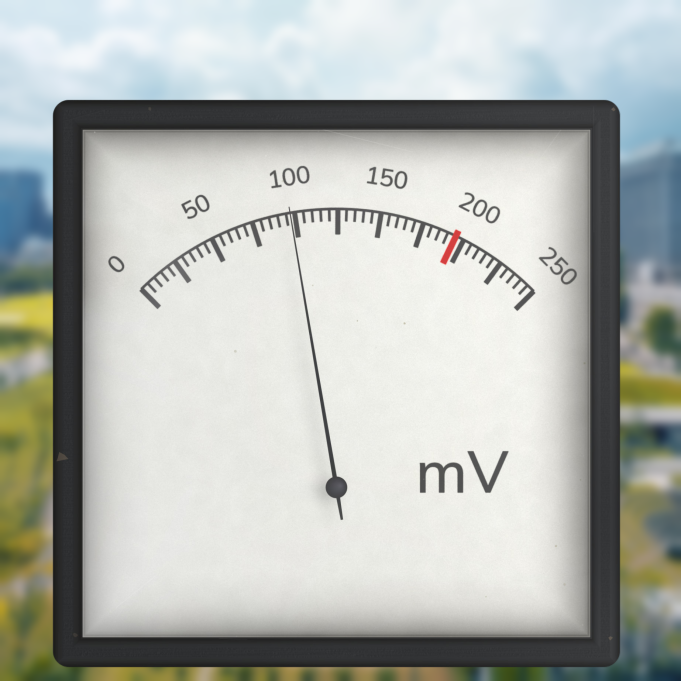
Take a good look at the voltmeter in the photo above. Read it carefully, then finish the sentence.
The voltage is 97.5 mV
